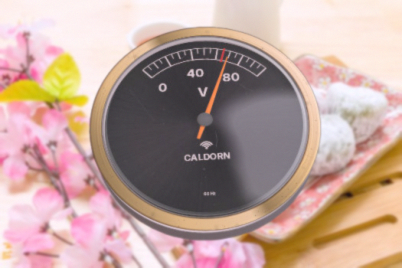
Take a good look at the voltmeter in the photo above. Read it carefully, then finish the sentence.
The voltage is 70 V
